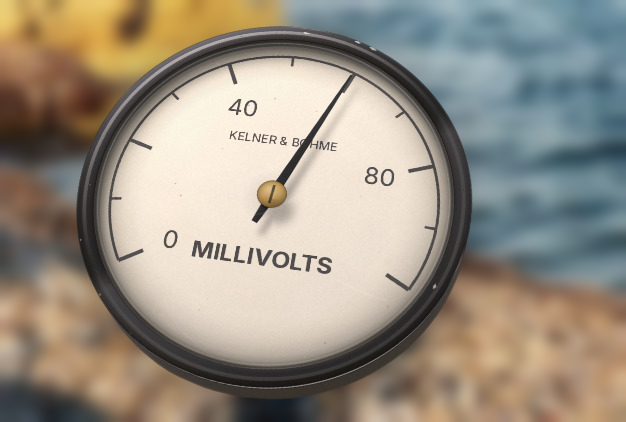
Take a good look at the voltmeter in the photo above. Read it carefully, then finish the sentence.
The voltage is 60 mV
